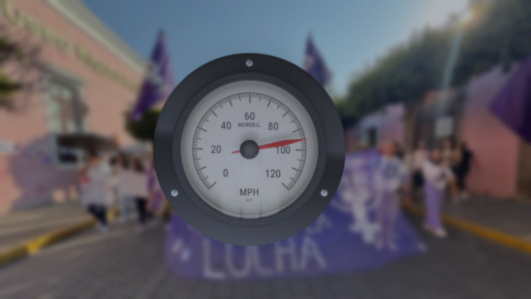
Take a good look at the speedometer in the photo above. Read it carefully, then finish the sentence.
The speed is 95 mph
